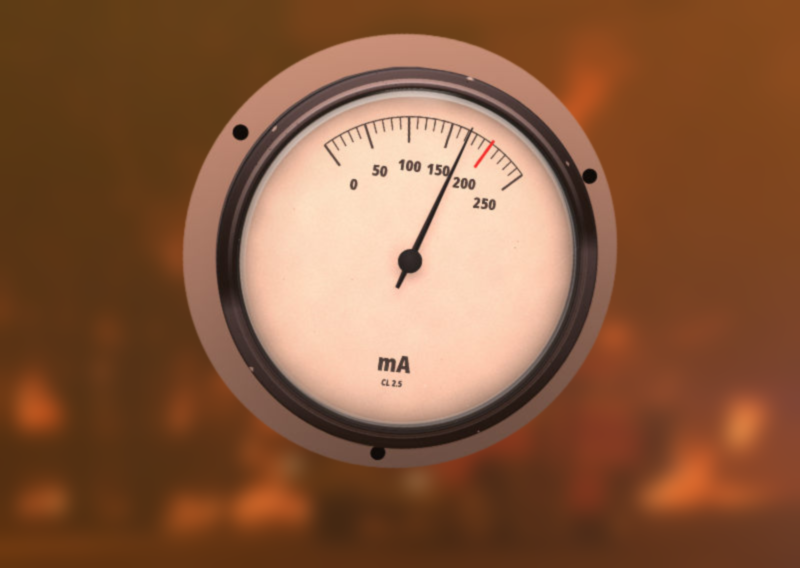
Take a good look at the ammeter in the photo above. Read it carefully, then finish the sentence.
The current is 170 mA
